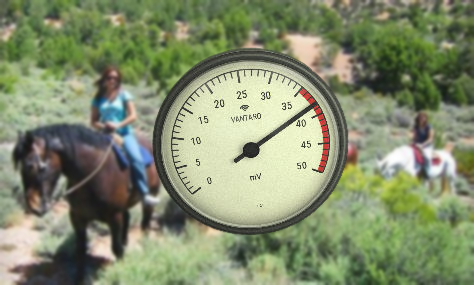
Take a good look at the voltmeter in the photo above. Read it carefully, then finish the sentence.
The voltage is 38 mV
